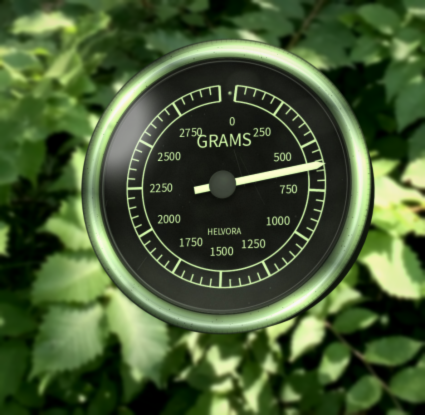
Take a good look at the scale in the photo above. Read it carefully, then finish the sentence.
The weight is 625 g
